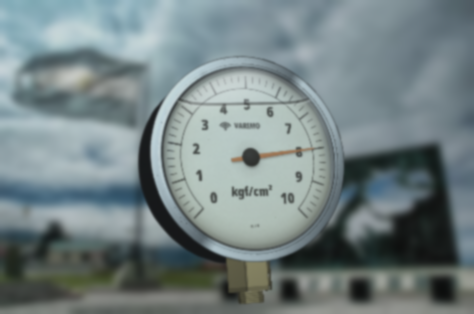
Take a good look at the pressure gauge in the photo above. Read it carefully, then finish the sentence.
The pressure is 8 kg/cm²
